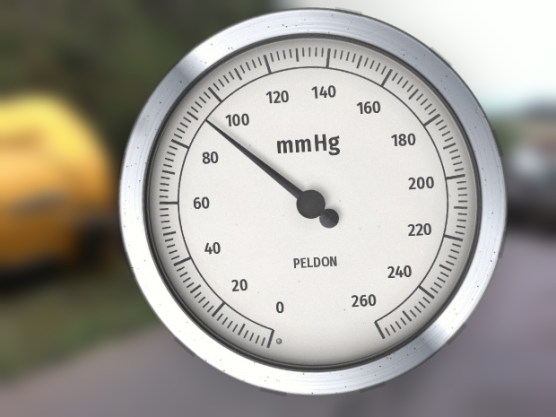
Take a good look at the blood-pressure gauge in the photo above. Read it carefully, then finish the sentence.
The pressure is 92 mmHg
